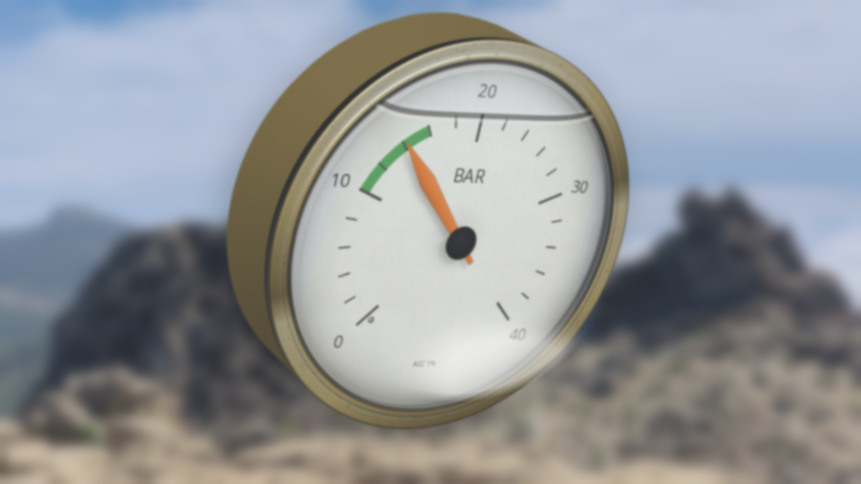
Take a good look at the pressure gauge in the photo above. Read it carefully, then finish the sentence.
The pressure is 14 bar
